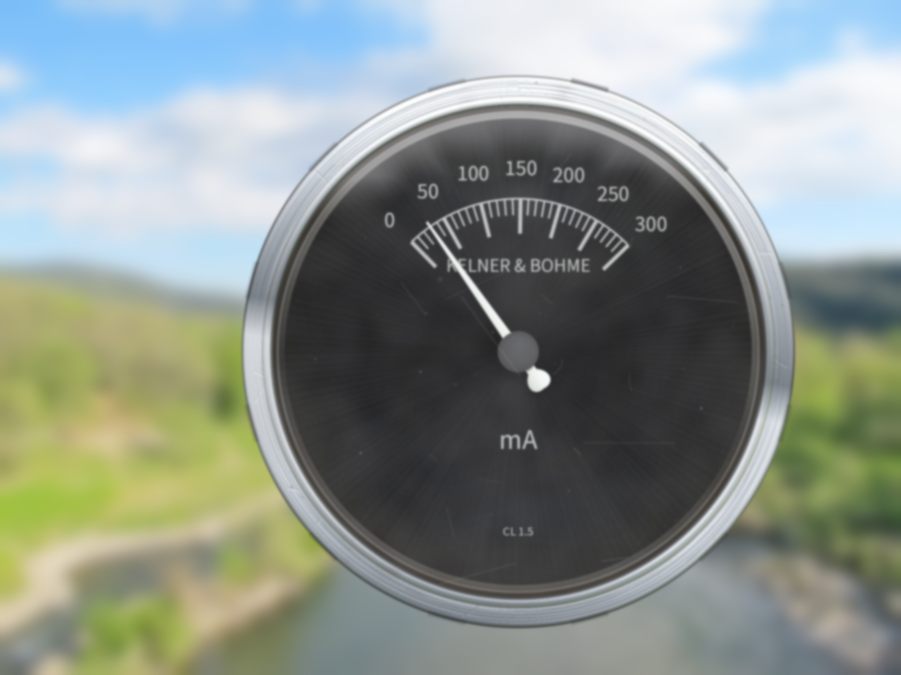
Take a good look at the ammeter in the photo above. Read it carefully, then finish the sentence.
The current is 30 mA
